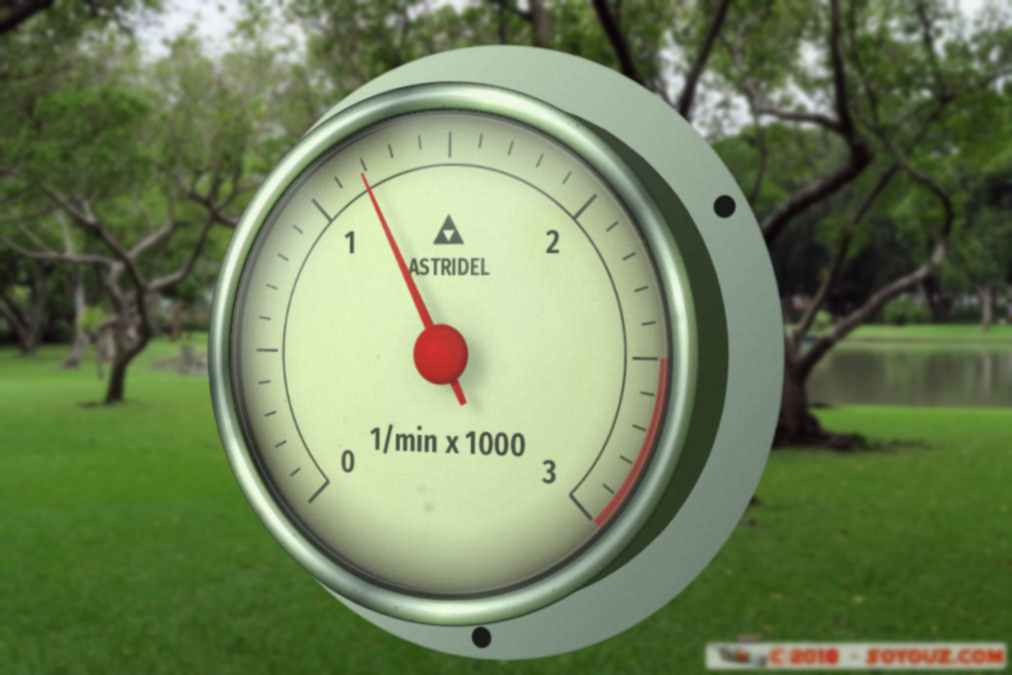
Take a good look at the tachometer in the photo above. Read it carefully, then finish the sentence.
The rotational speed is 1200 rpm
